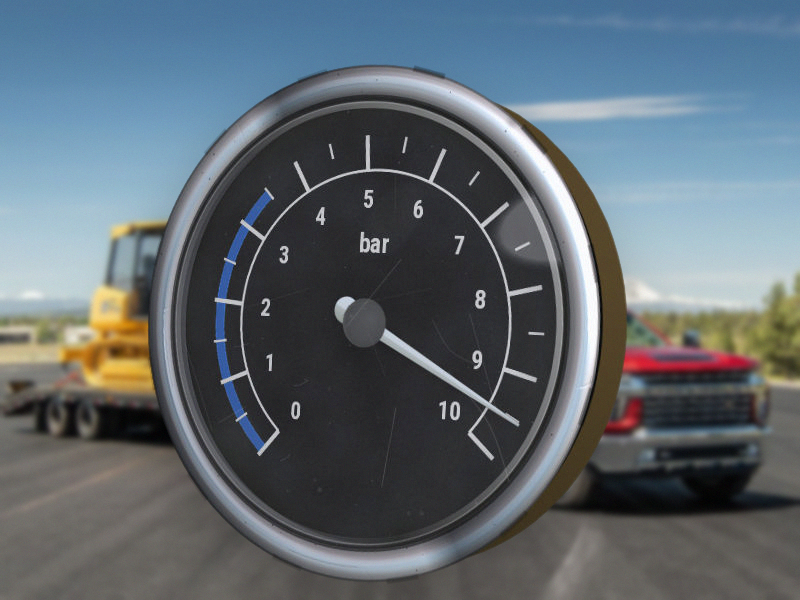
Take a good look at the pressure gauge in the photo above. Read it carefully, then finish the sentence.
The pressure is 9.5 bar
